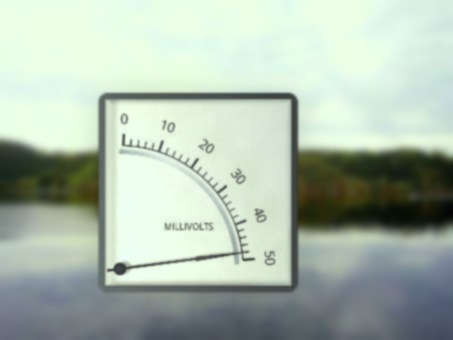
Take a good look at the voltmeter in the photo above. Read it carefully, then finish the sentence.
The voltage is 48 mV
